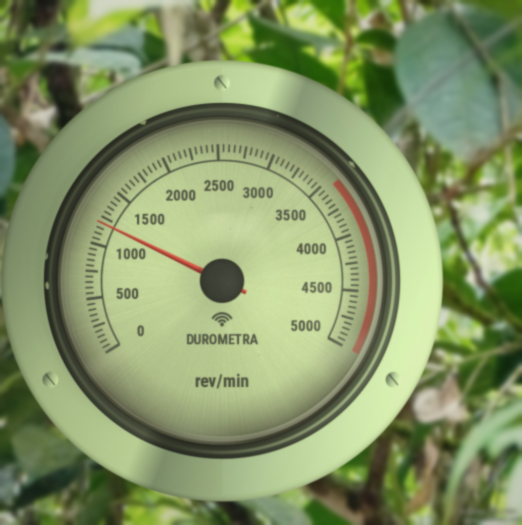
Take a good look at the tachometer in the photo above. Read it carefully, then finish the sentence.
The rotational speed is 1200 rpm
